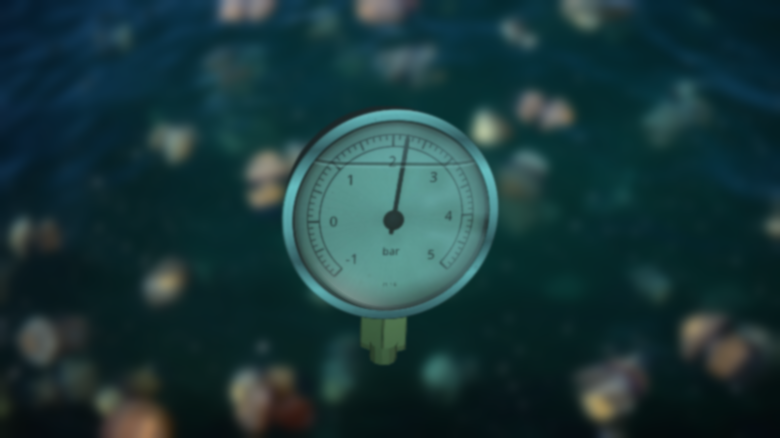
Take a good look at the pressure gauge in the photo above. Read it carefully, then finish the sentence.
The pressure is 2.2 bar
